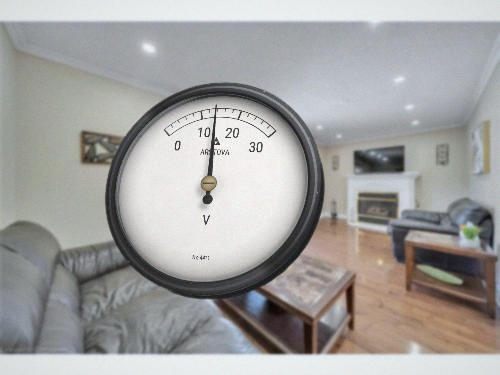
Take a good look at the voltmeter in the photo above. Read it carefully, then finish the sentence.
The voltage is 14 V
